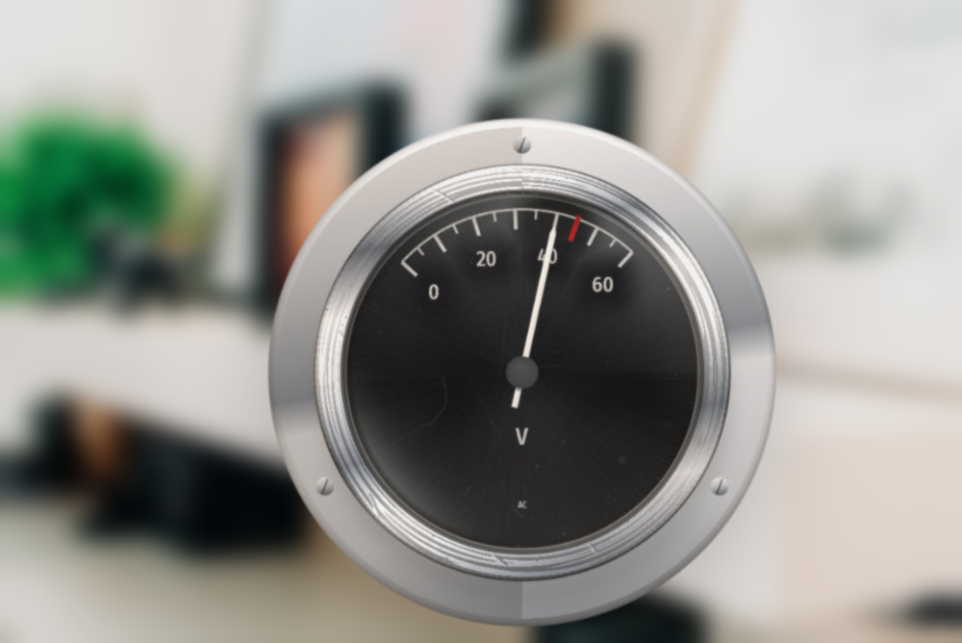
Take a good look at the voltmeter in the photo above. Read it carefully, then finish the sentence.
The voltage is 40 V
